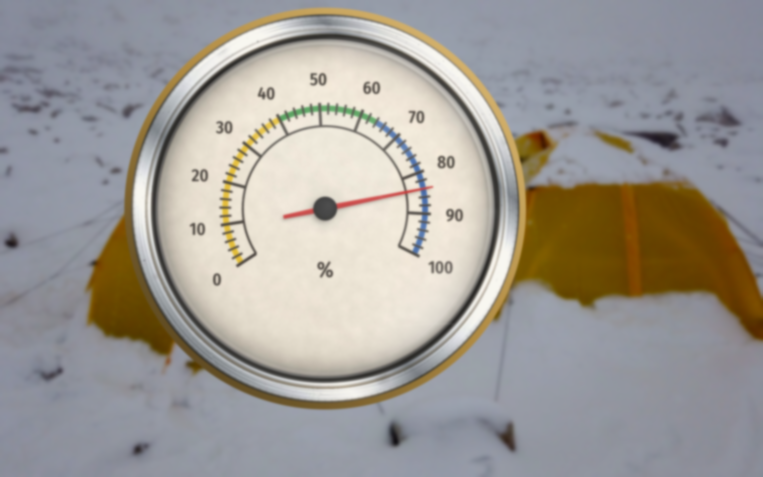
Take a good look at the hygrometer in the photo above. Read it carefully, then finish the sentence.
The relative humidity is 84 %
